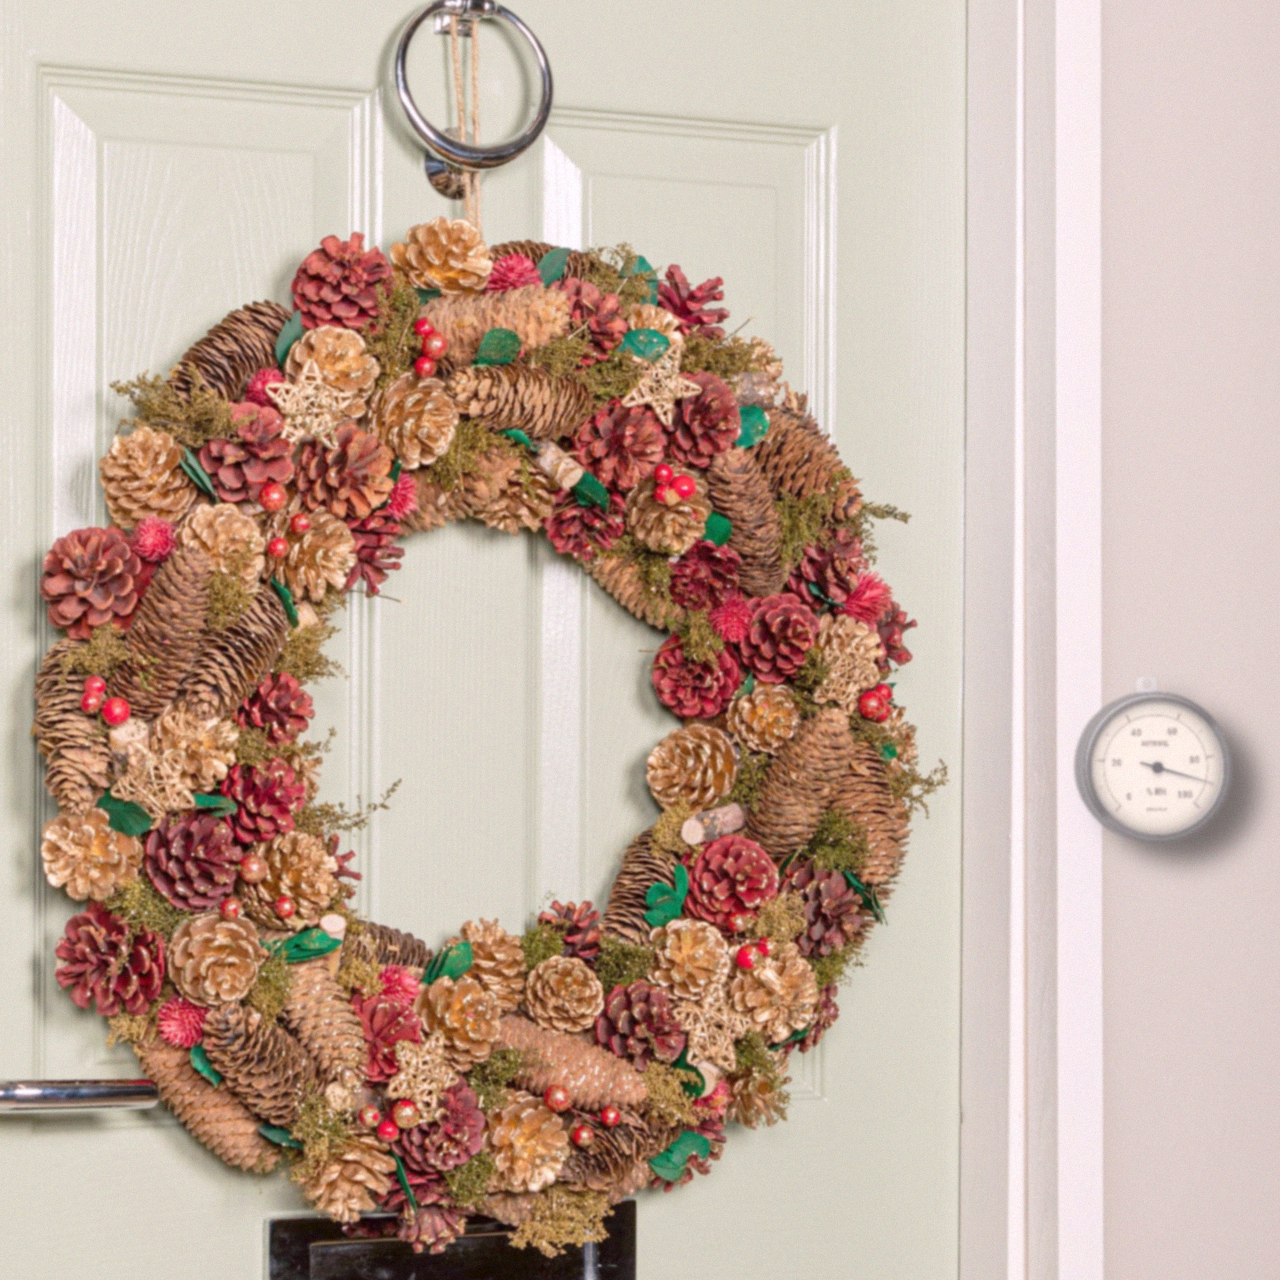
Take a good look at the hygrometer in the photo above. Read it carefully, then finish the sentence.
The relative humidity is 90 %
